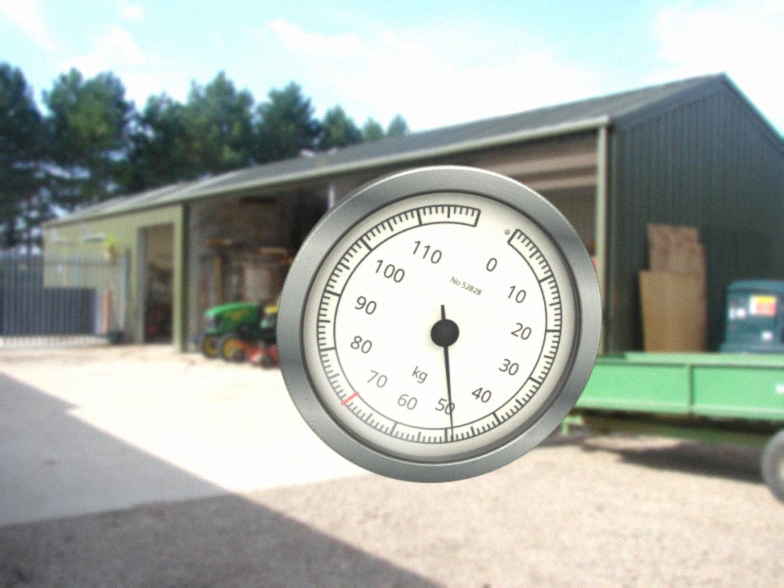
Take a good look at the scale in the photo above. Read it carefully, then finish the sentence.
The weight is 49 kg
